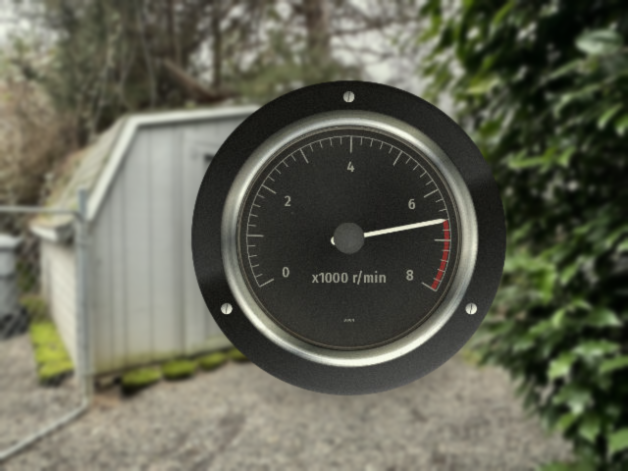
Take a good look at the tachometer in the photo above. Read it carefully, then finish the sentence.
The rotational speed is 6600 rpm
